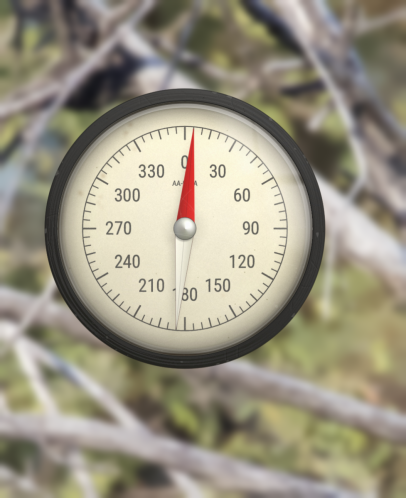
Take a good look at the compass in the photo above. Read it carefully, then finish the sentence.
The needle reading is 5 °
